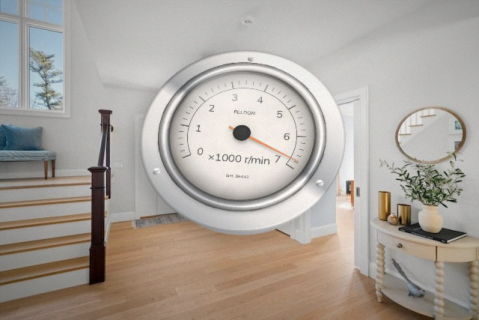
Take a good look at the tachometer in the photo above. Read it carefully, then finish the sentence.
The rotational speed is 6800 rpm
